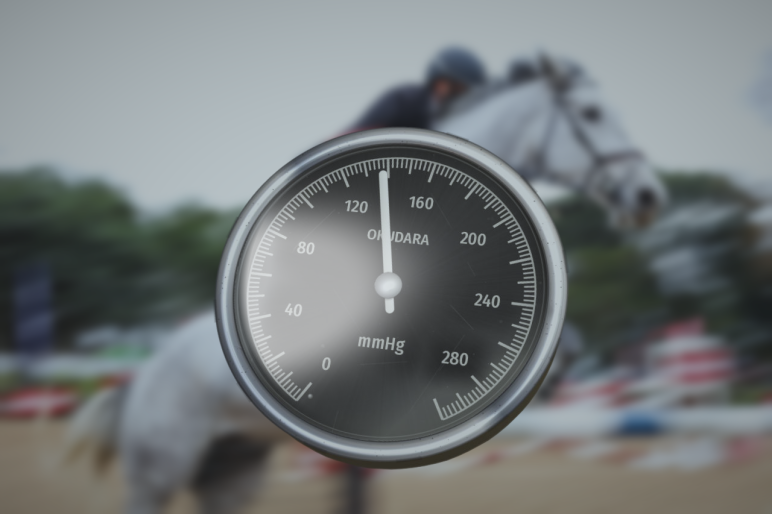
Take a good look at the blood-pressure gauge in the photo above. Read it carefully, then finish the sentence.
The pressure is 138 mmHg
